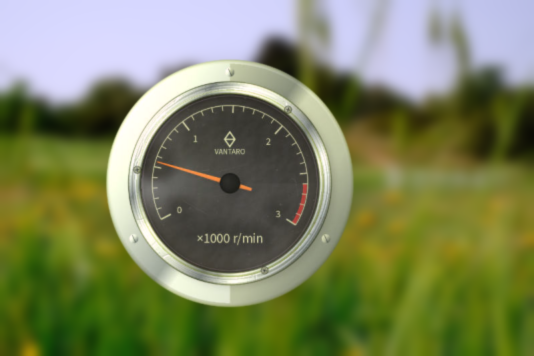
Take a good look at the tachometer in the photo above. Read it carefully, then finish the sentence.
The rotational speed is 550 rpm
